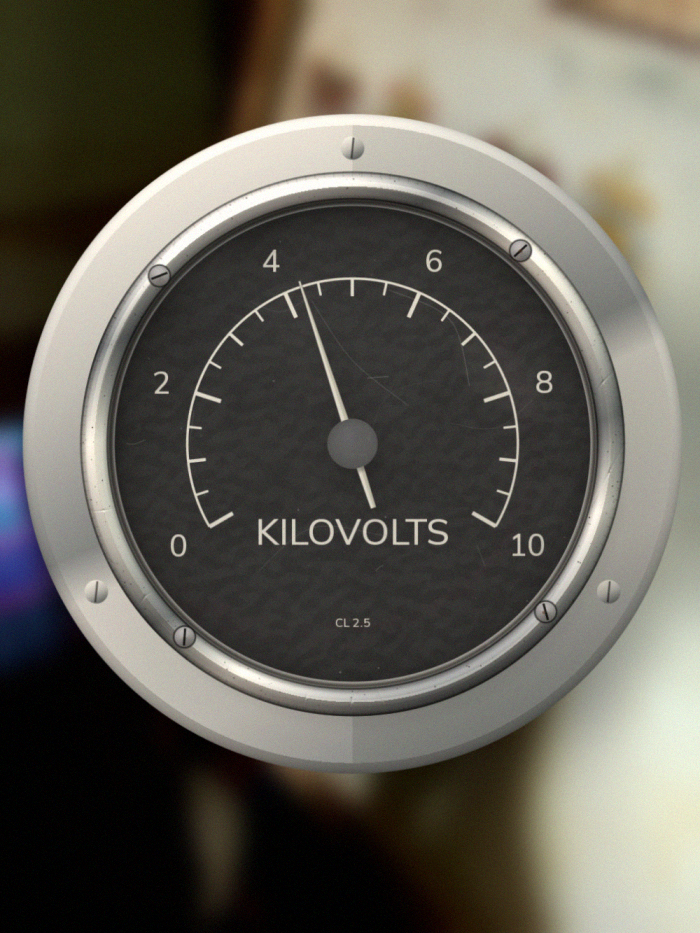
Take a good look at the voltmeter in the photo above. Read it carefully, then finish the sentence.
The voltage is 4.25 kV
